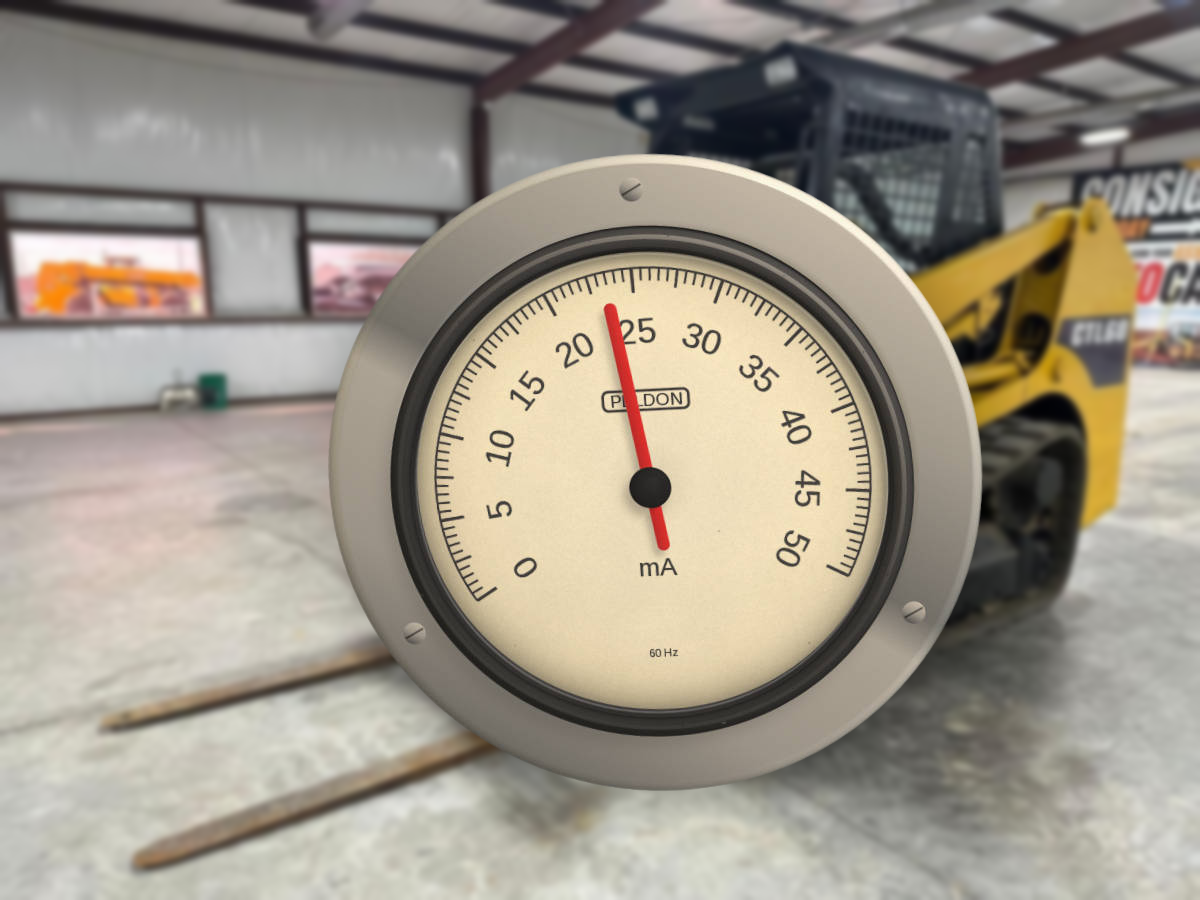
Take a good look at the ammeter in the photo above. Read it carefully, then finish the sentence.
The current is 23.5 mA
